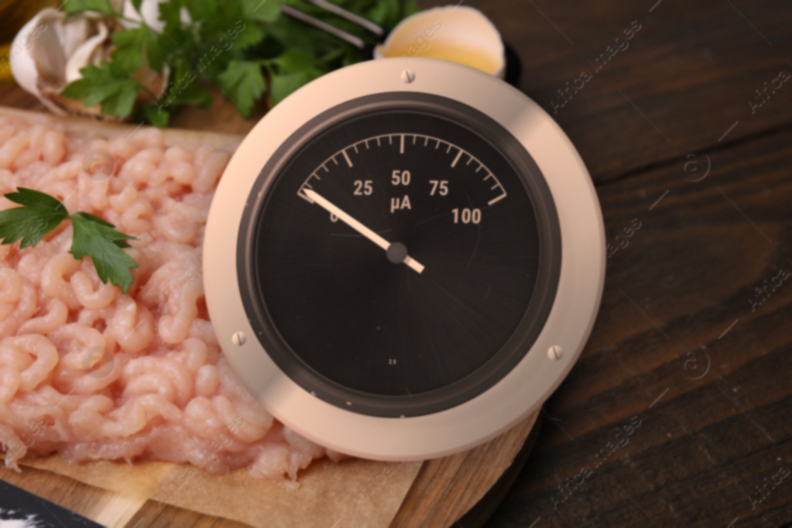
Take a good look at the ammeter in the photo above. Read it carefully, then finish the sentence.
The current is 2.5 µA
